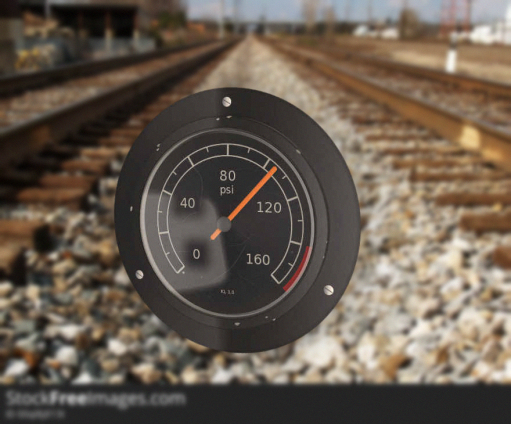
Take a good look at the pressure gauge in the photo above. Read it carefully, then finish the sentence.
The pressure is 105 psi
